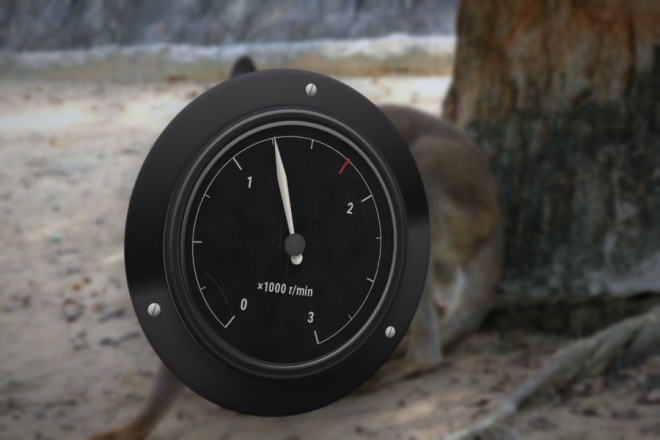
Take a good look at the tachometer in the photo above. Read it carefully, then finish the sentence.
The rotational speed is 1250 rpm
